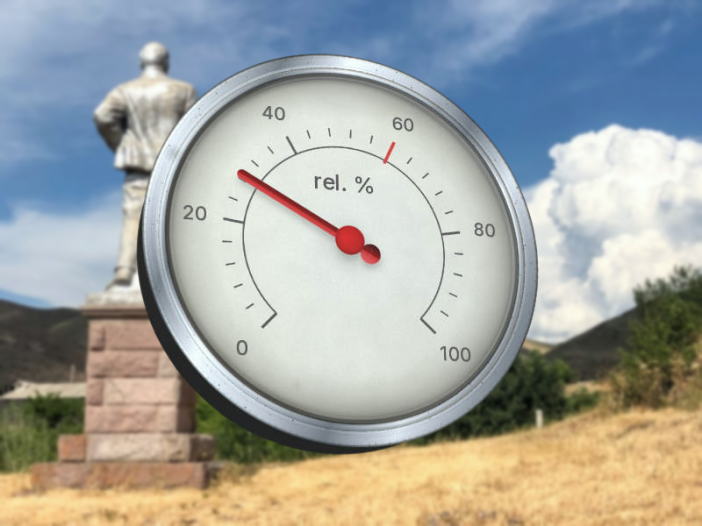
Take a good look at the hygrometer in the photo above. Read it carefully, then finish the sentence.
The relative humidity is 28 %
